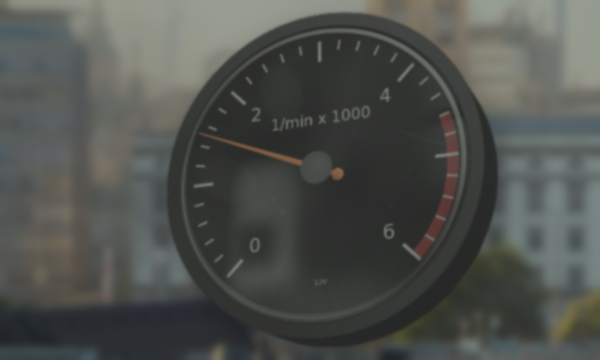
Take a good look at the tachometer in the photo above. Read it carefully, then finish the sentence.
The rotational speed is 1500 rpm
